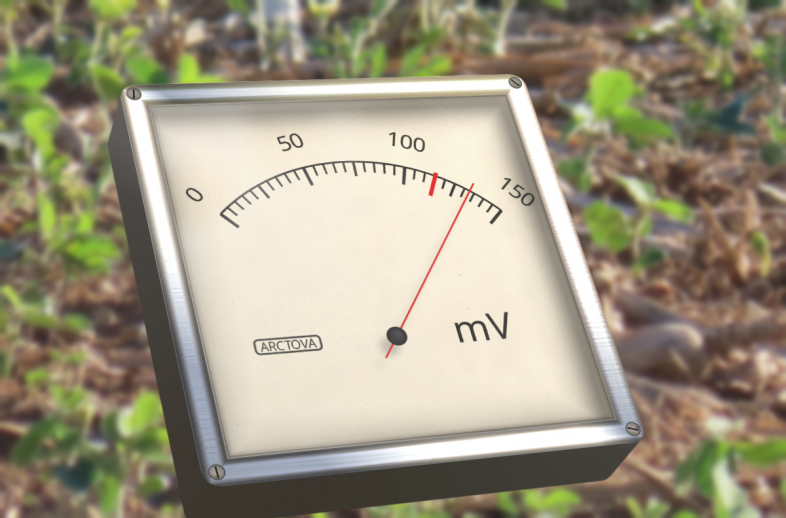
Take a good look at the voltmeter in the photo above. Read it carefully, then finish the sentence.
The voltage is 132.5 mV
